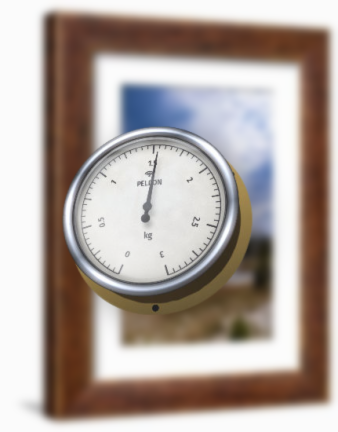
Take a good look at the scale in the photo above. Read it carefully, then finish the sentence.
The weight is 1.55 kg
